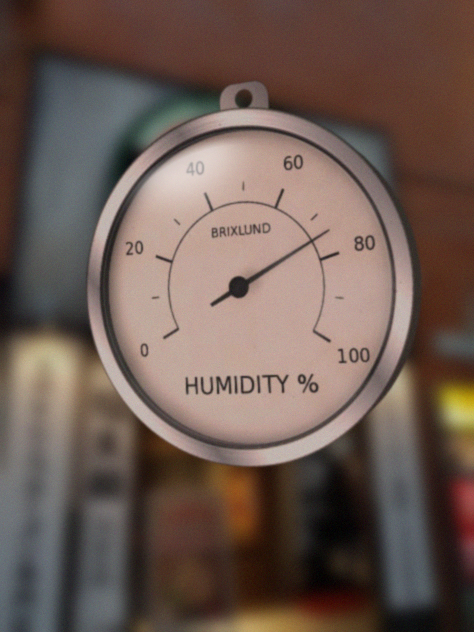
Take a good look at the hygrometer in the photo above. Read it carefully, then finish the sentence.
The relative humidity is 75 %
